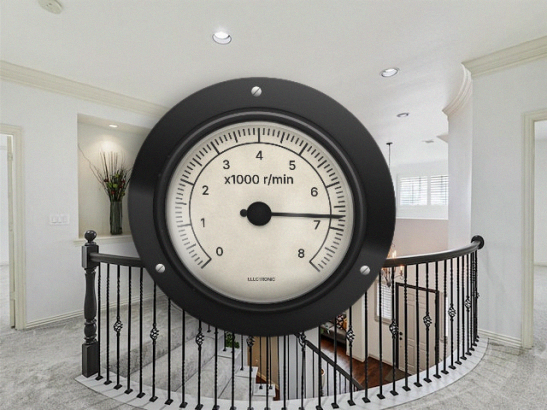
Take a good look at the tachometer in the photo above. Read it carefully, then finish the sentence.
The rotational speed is 6700 rpm
